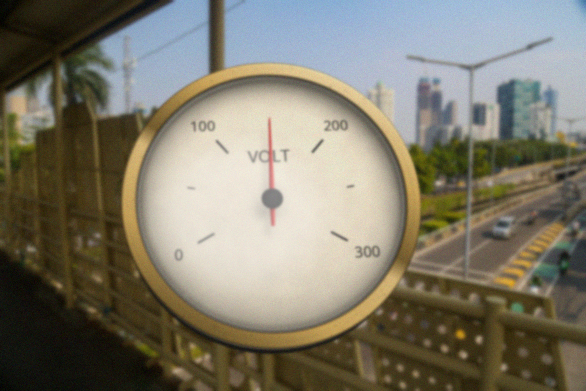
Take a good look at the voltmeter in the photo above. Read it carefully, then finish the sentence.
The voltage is 150 V
